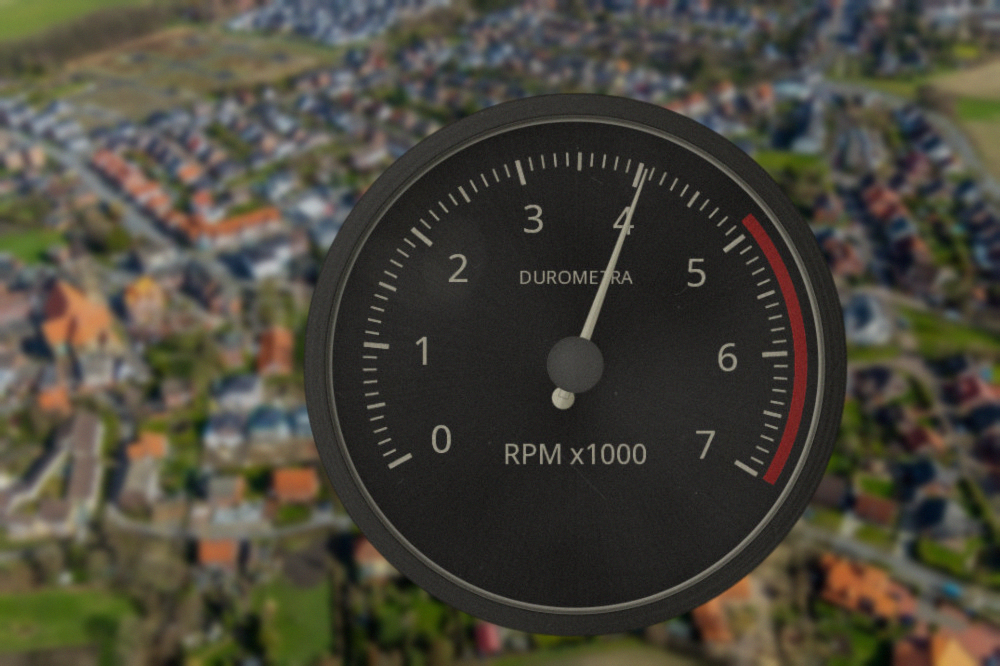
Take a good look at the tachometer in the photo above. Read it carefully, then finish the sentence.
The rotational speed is 4050 rpm
